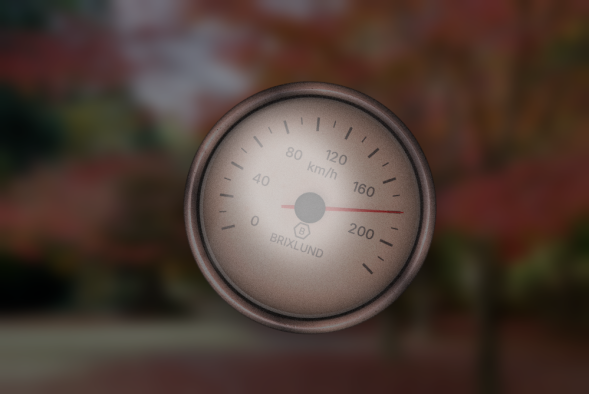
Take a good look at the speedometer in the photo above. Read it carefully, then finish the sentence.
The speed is 180 km/h
